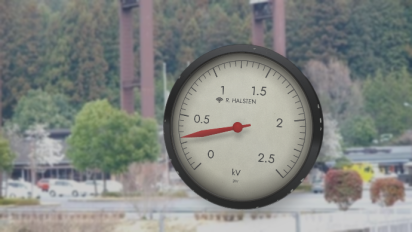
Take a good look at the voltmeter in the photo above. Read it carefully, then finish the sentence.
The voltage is 0.3 kV
